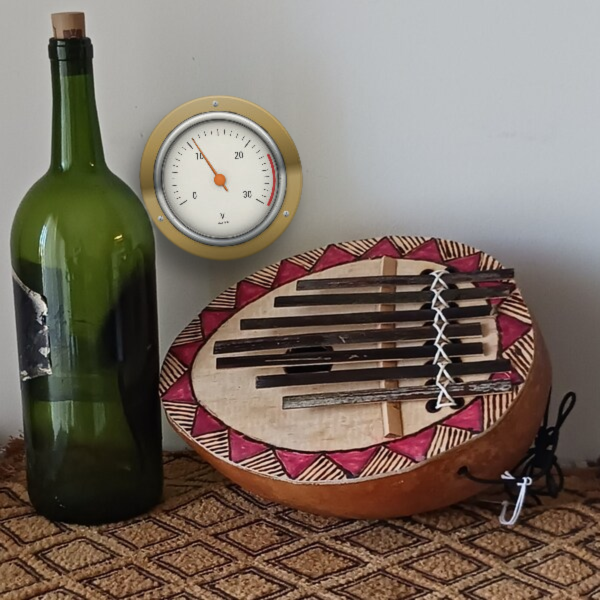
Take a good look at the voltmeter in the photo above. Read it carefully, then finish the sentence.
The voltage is 11 V
